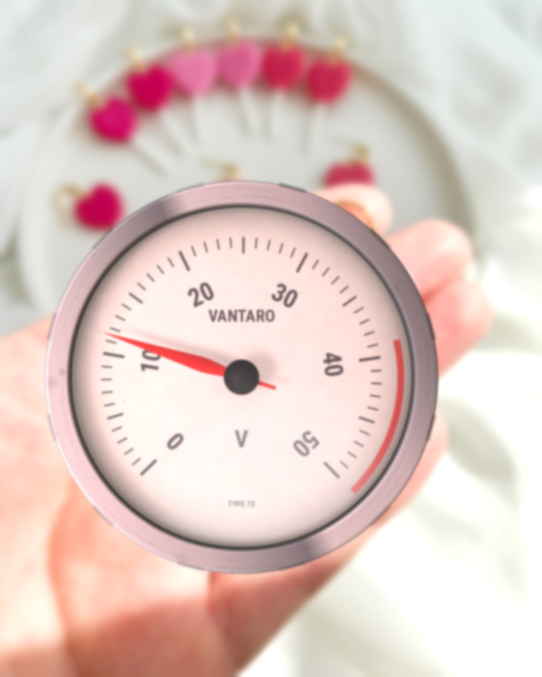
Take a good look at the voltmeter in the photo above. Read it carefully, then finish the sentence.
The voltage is 11.5 V
